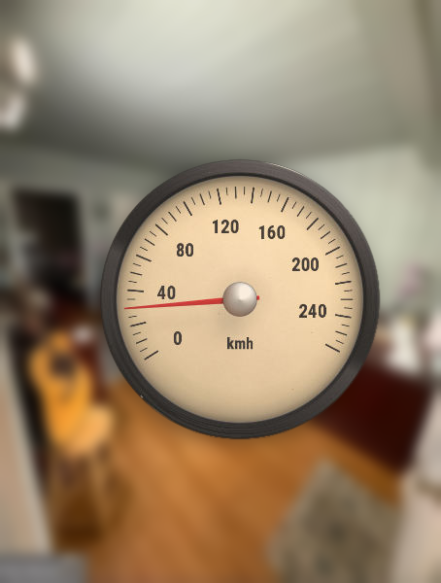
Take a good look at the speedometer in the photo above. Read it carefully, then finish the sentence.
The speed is 30 km/h
